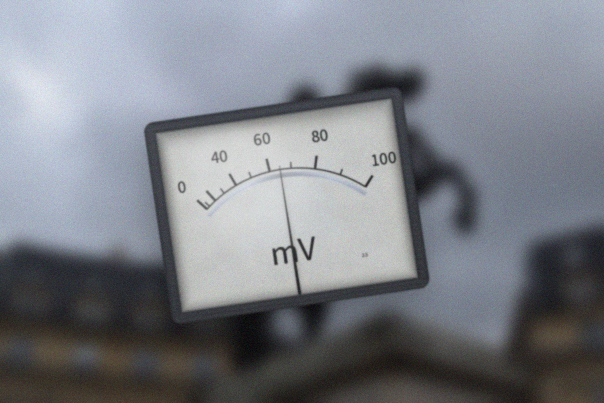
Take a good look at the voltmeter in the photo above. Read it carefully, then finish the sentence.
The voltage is 65 mV
